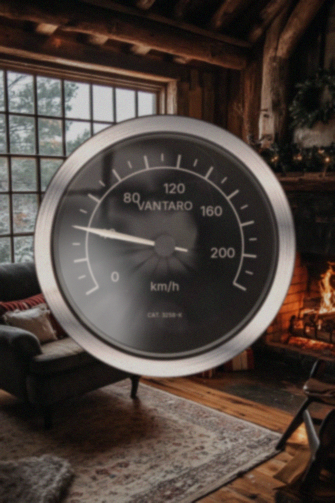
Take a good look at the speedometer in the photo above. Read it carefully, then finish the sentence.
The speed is 40 km/h
